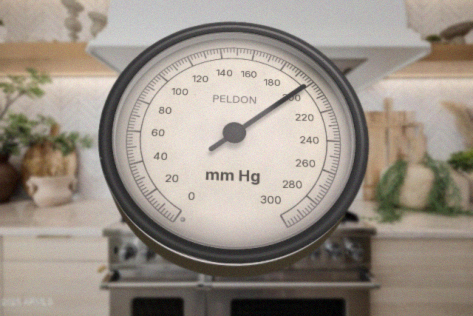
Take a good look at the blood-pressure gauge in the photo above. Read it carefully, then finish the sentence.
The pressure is 200 mmHg
